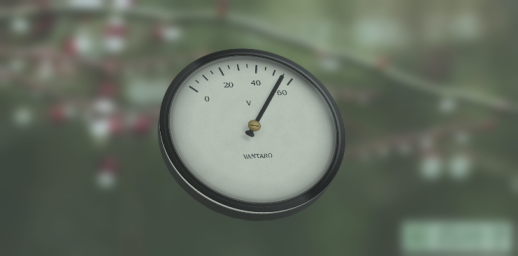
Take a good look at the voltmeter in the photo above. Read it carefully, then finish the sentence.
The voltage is 55 V
